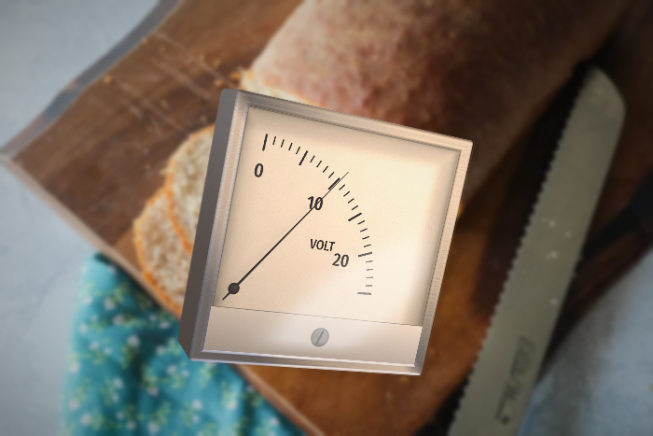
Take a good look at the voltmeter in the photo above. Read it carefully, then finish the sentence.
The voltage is 10 V
